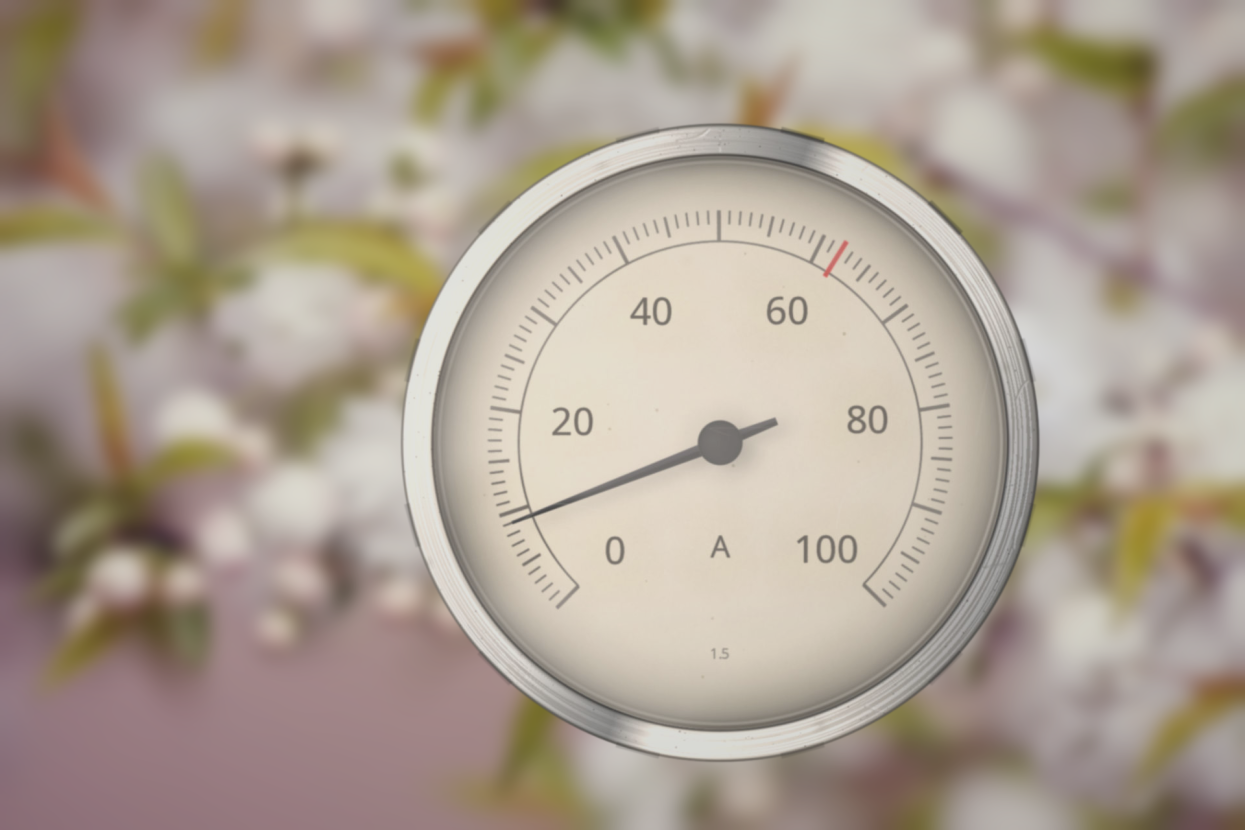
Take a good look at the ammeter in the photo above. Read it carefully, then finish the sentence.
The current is 9 A
